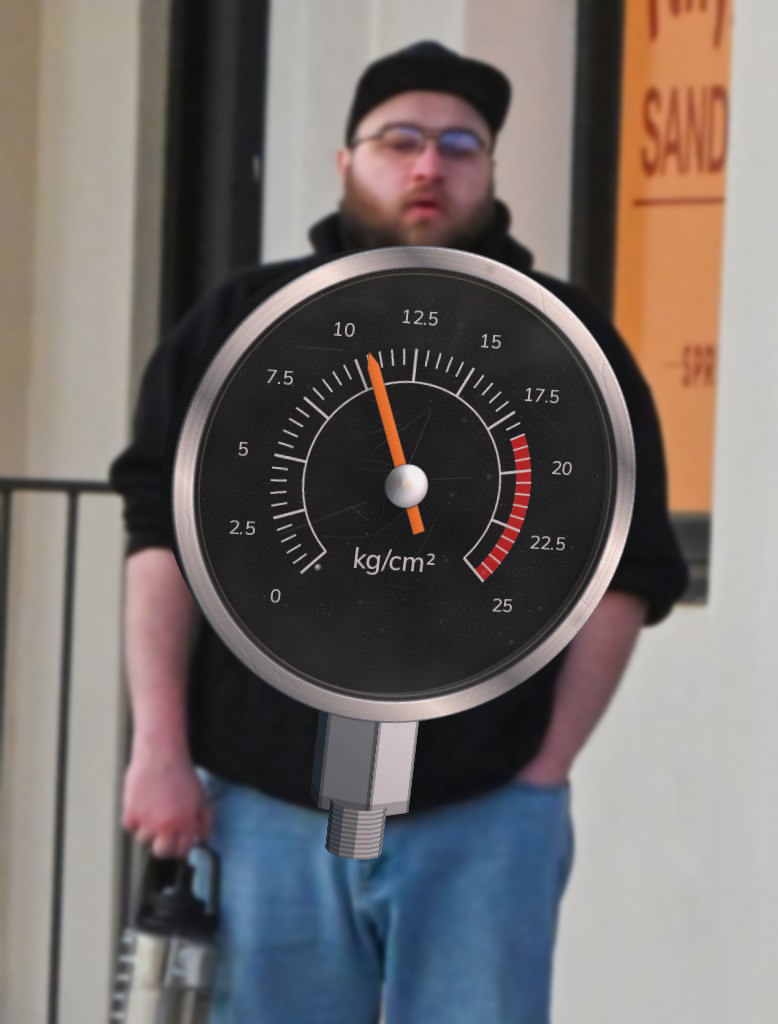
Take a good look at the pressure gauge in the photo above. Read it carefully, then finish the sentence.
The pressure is 10.5 kg/cm²
